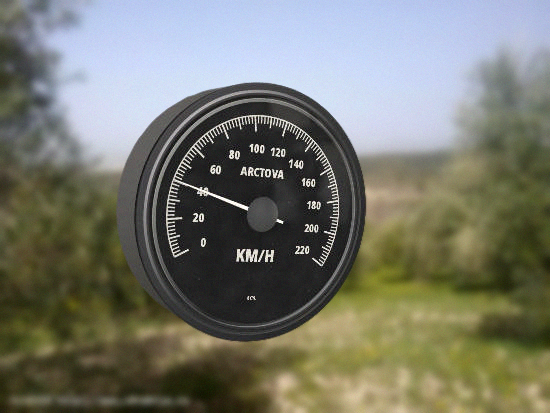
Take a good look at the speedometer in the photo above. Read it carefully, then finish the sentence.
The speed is 40 km/h
